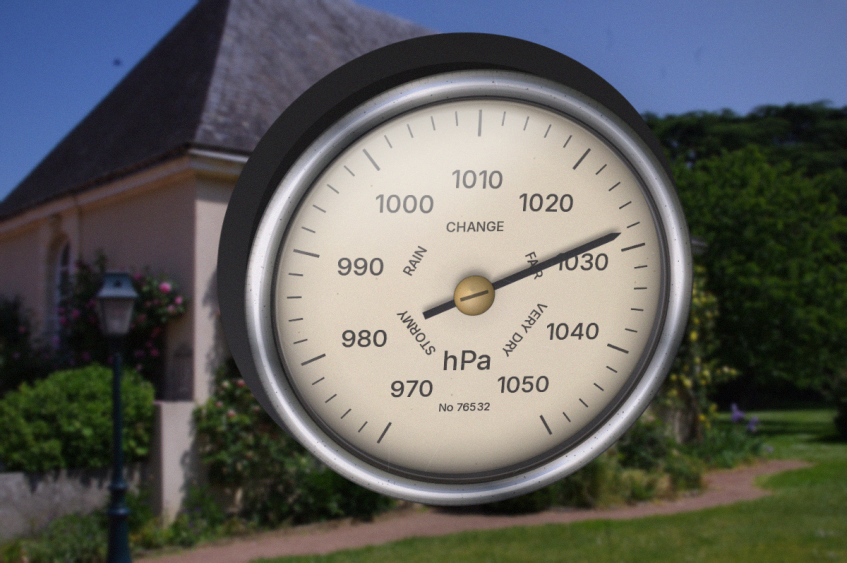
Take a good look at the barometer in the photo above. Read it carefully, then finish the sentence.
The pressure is 1028 hPa
